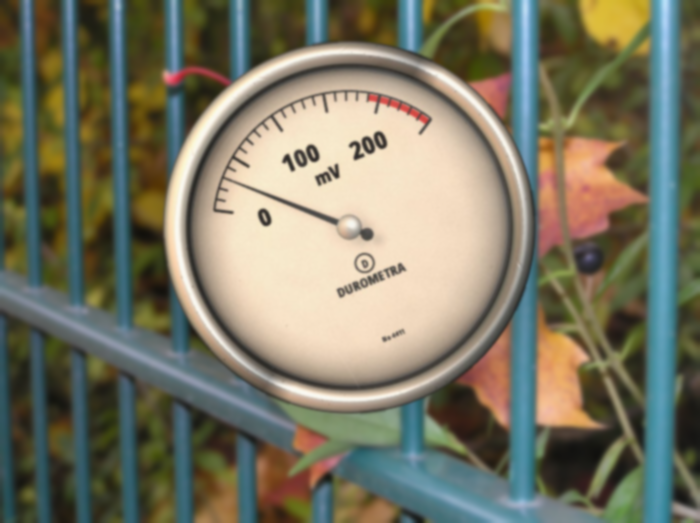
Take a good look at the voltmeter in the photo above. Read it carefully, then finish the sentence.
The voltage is 30 mV
